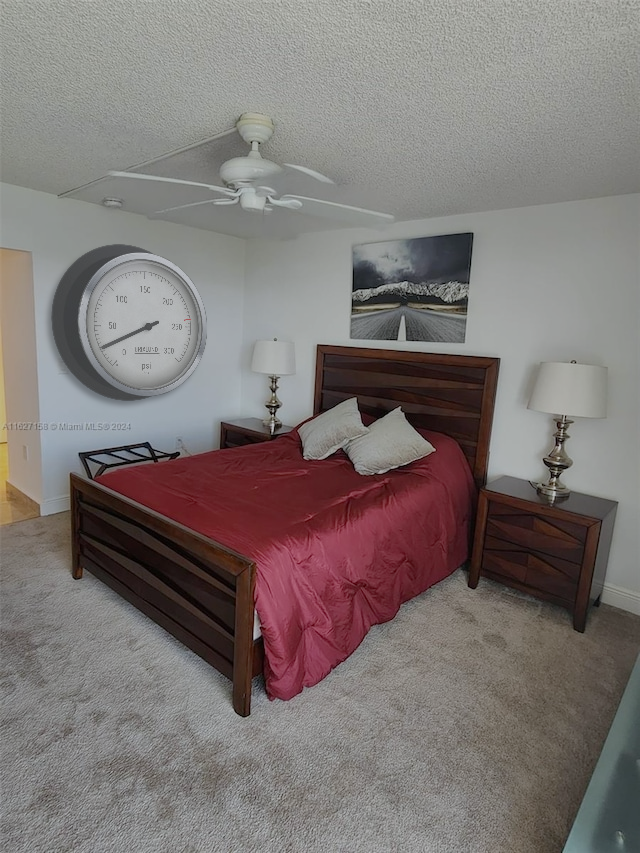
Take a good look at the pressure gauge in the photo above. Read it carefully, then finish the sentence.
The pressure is 25 psi
